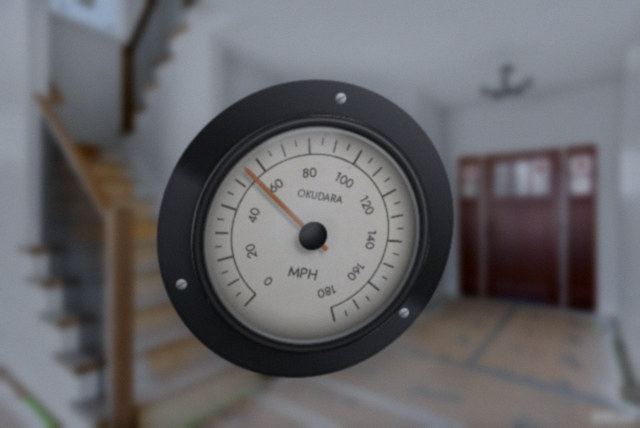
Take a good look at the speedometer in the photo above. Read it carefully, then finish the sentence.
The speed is 55 mph
